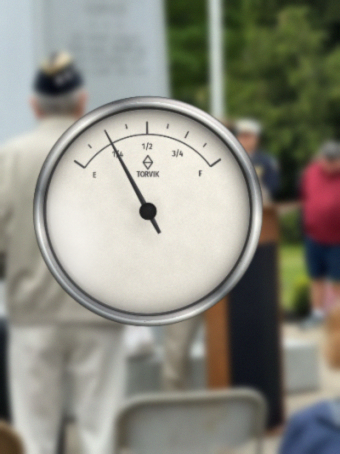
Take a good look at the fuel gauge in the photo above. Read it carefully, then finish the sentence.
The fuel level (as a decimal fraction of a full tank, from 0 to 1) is 0.25
